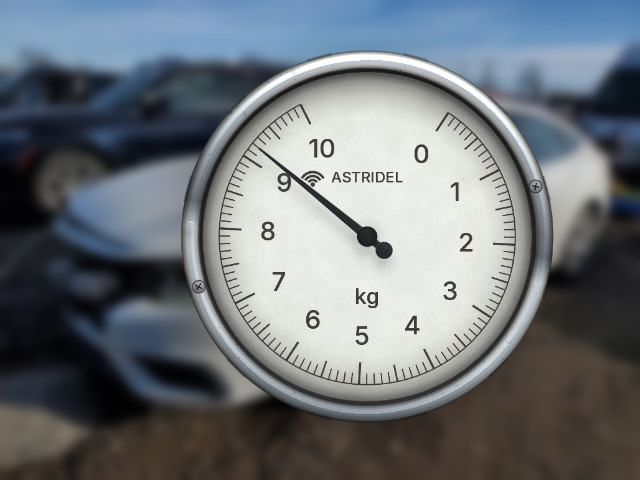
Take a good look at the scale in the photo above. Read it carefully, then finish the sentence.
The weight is 9.2 kg
